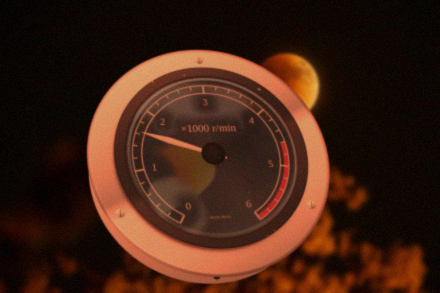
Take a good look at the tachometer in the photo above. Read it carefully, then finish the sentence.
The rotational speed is 1600 rpm
